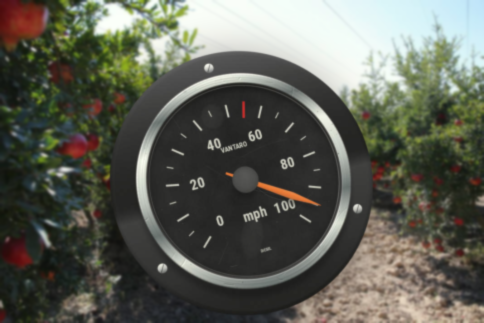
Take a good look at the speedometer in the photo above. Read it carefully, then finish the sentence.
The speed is 95 mph
